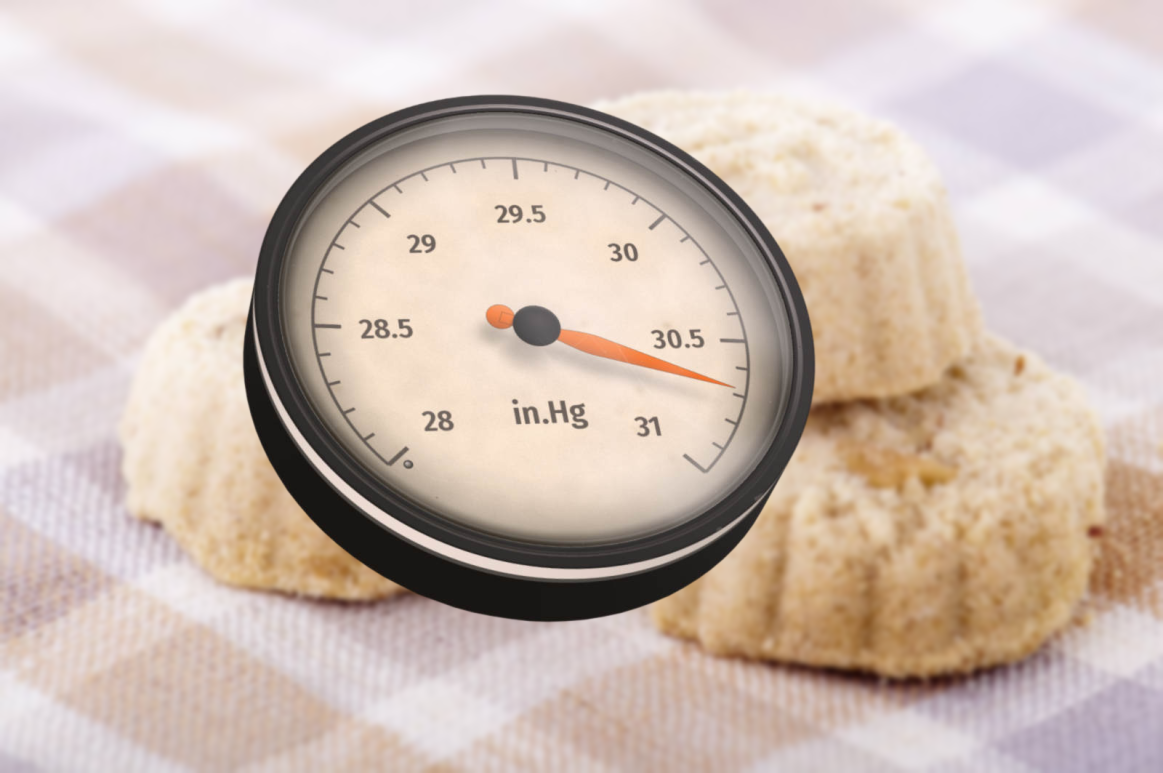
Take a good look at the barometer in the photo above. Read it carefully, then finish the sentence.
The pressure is 30.7 inHg
